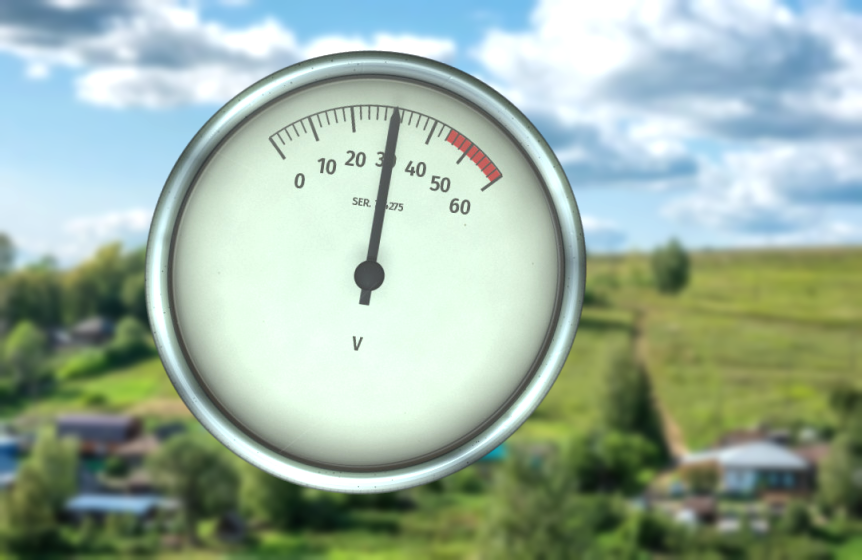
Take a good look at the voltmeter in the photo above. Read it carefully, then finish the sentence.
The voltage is 30 V
